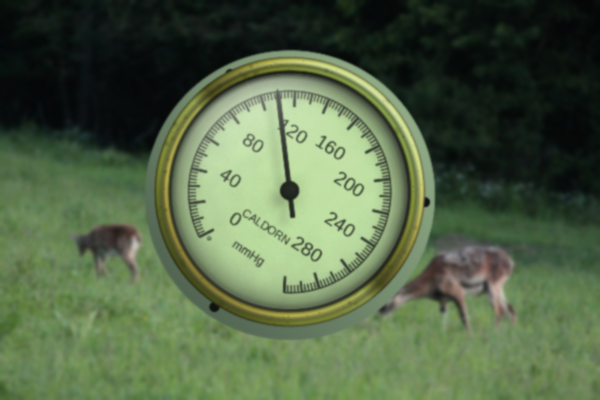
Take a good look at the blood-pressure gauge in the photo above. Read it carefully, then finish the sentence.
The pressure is 110 mmHg
